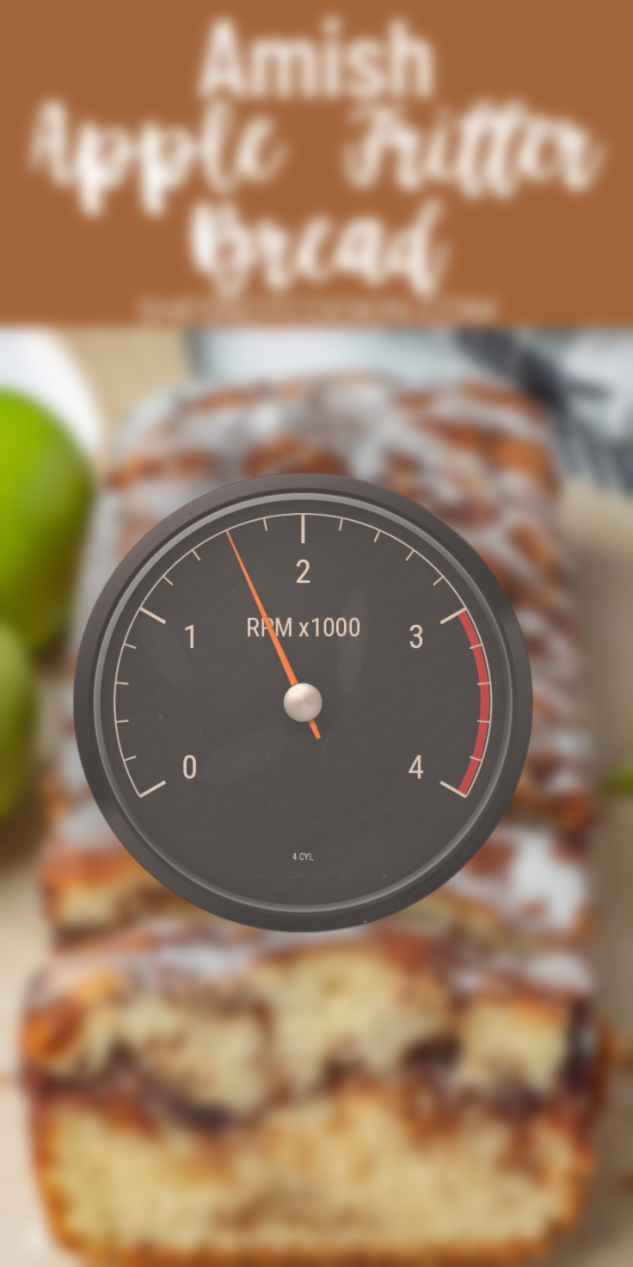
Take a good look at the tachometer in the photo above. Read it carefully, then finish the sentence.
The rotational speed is 1600 rpm
